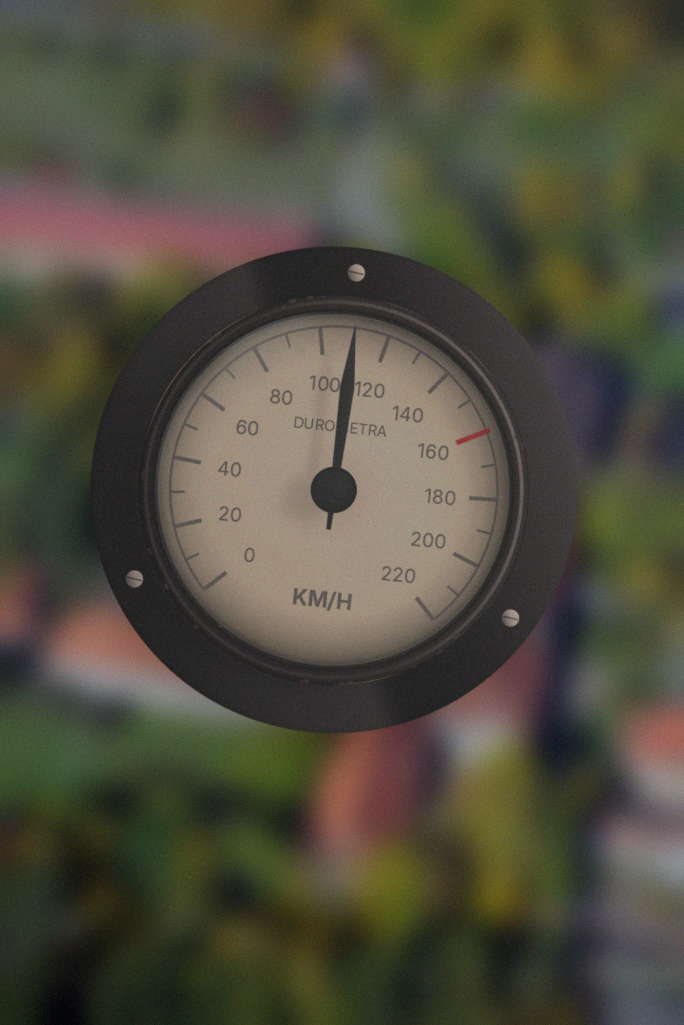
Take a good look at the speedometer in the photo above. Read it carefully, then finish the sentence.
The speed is 110 km/h
